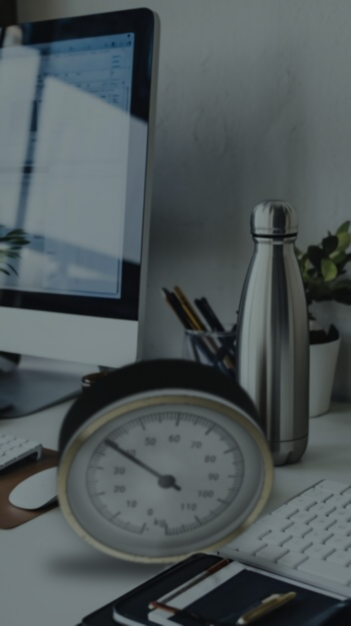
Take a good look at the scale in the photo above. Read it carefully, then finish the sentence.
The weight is 40 kg
